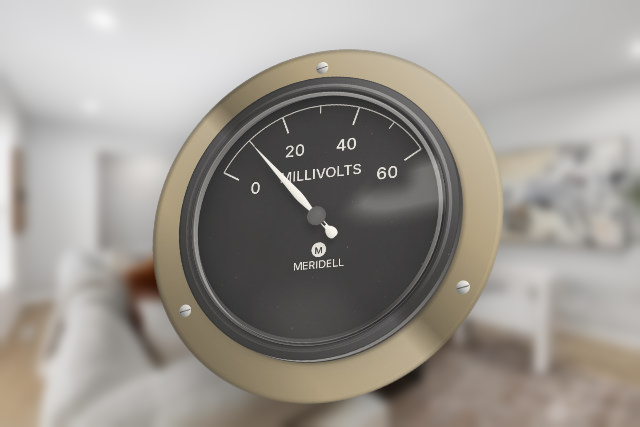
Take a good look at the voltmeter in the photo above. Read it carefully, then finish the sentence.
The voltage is 10 mV
